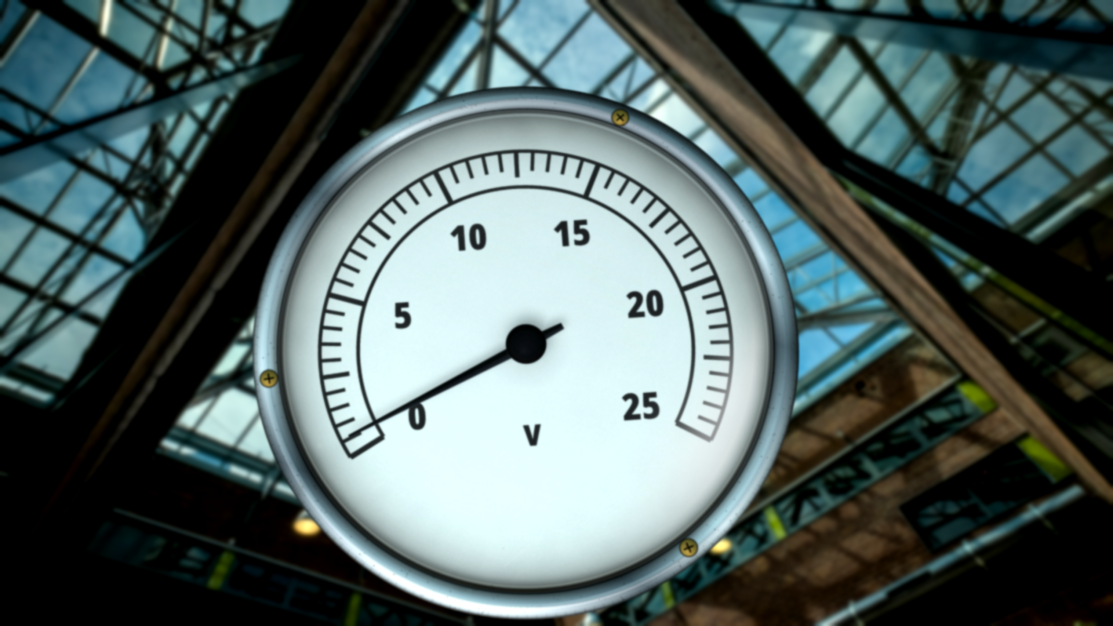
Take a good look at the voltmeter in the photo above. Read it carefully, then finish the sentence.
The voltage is 0.5 V
